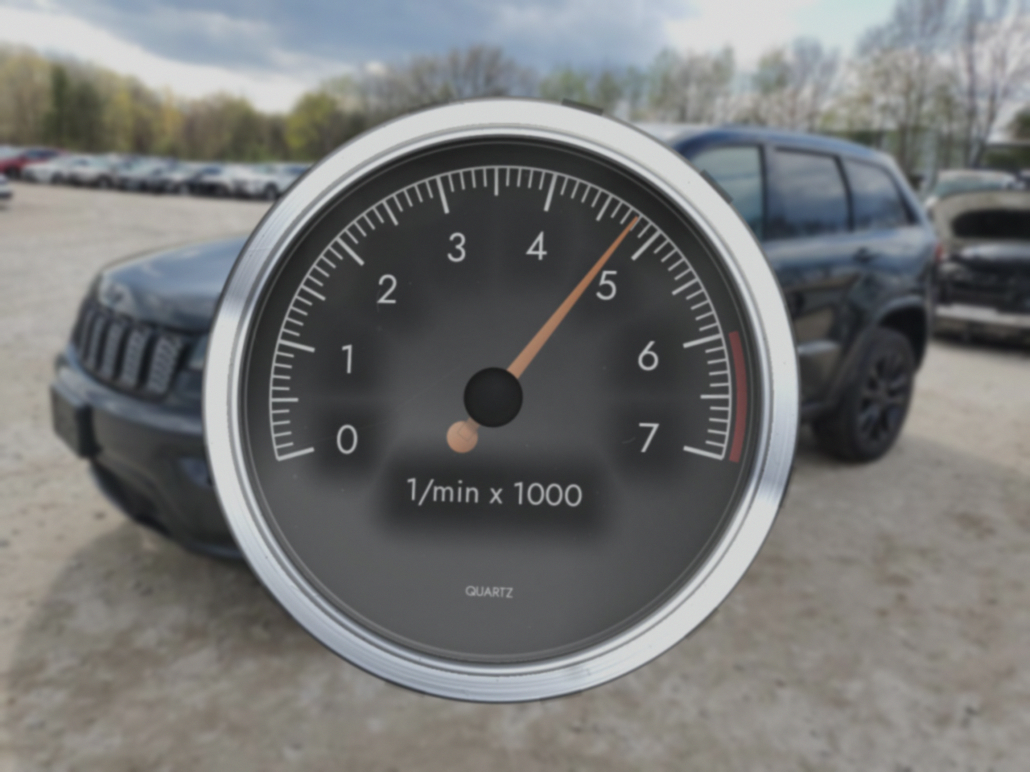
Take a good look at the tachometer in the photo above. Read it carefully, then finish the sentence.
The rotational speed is 4800 rpm
